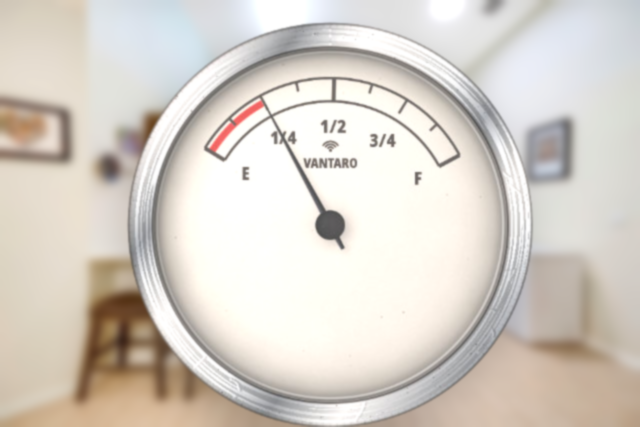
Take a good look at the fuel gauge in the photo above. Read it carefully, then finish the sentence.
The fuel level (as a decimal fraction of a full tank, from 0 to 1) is 0.25
